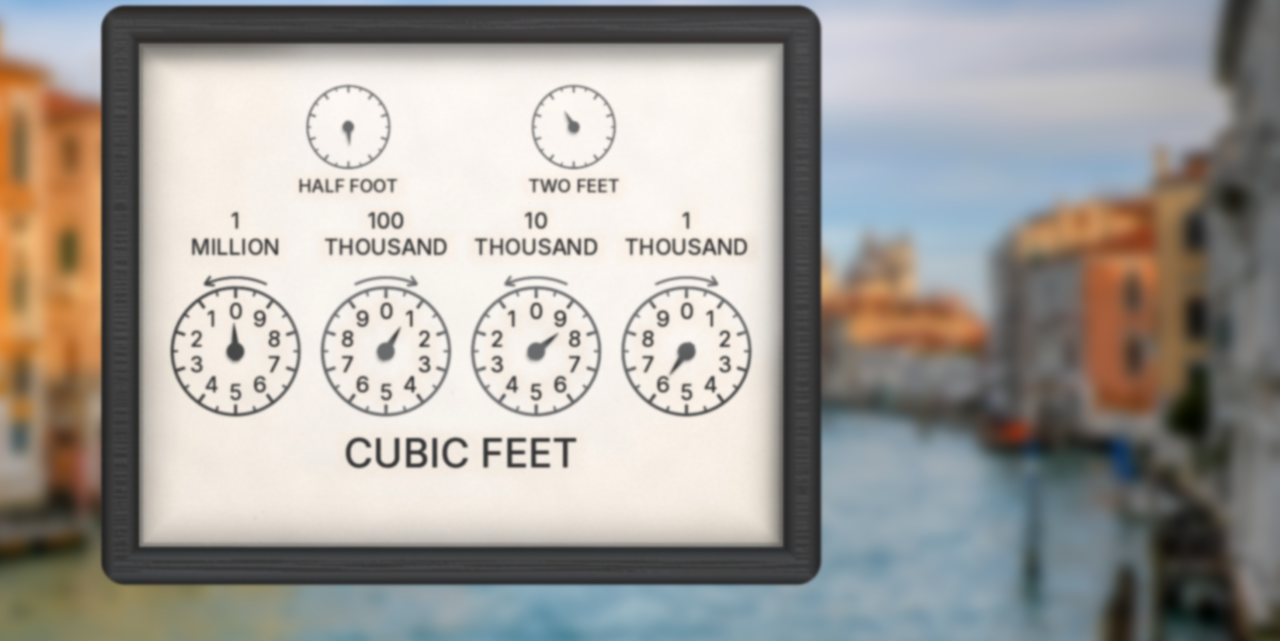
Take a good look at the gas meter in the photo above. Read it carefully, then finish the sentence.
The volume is 8600 ft³
